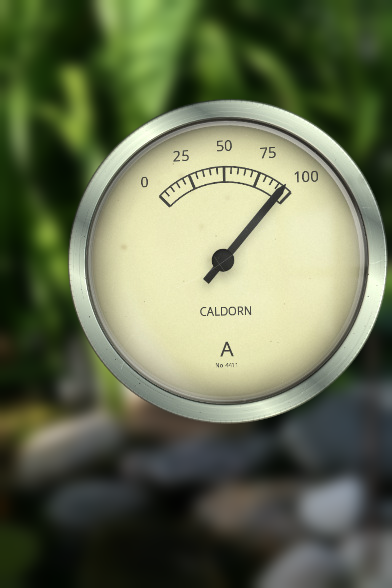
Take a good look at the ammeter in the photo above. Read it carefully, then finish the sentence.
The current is 95 A
